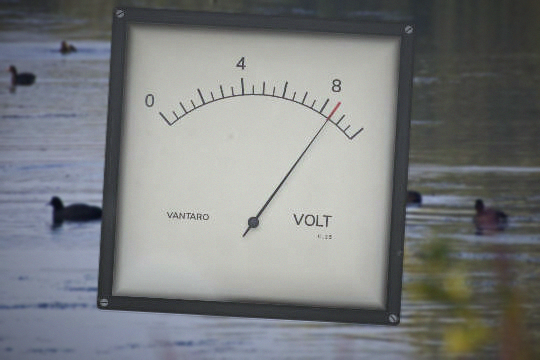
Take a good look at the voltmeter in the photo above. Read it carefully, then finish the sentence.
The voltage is 8.5 V
